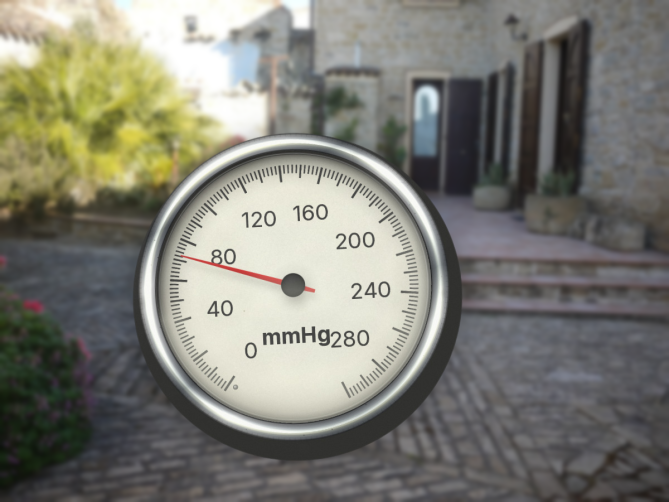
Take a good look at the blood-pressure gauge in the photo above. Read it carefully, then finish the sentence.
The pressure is 72 mmHg
